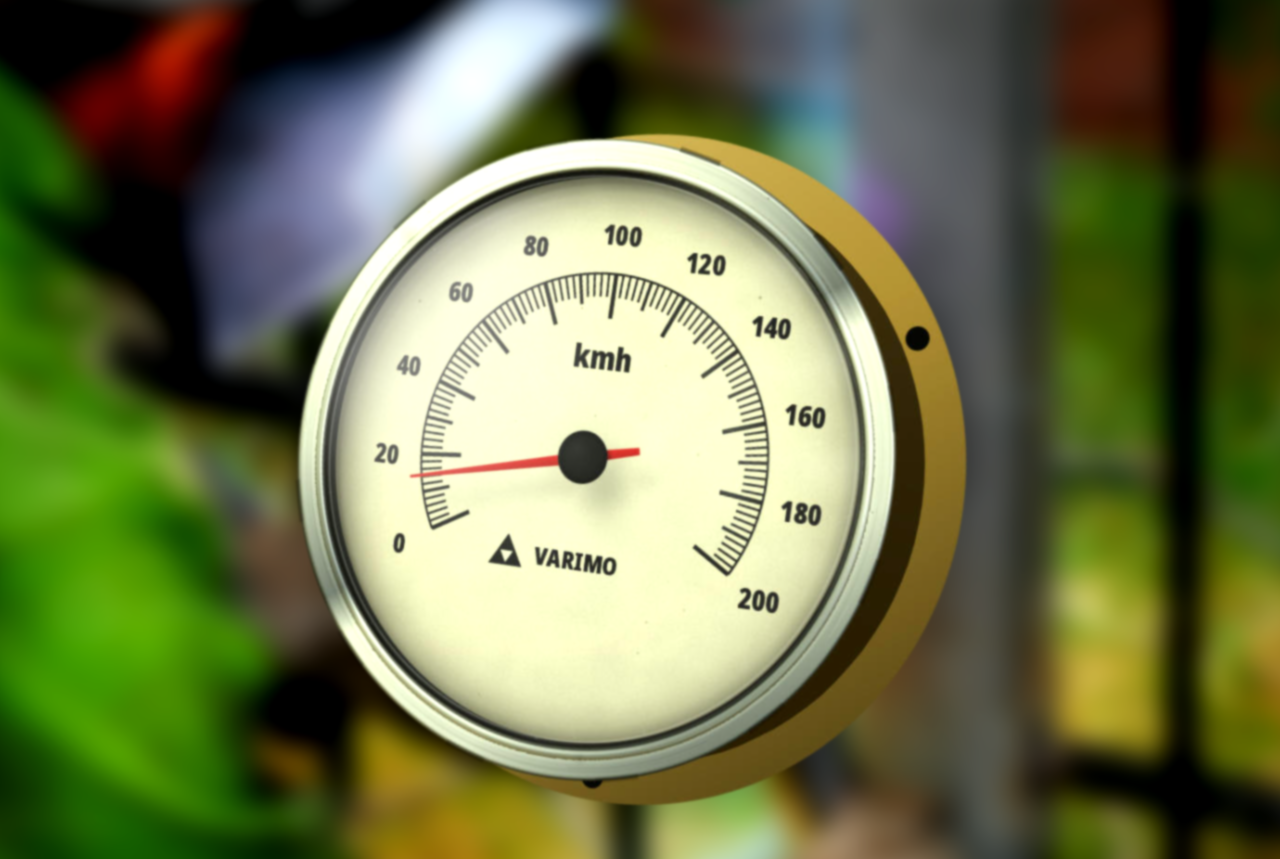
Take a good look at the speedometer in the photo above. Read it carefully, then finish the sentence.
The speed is 14 km/h
